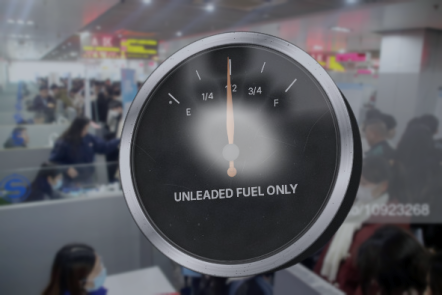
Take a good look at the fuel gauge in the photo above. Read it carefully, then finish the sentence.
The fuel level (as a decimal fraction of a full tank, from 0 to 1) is 0.5
